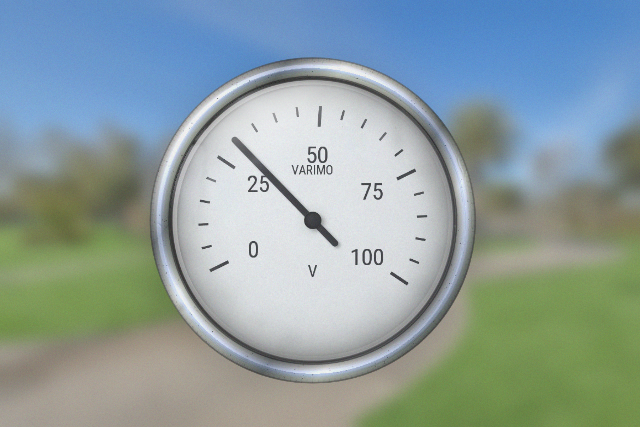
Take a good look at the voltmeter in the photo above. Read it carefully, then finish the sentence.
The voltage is 30 V
